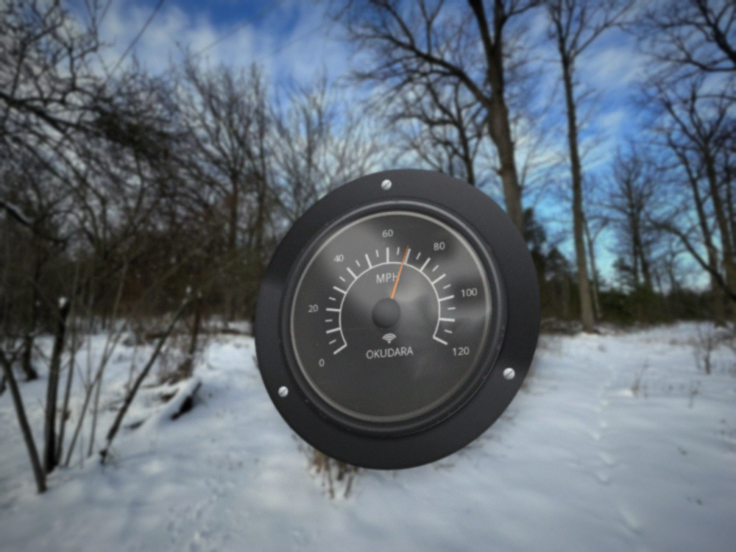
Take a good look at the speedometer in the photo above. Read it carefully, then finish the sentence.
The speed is 70 mph
